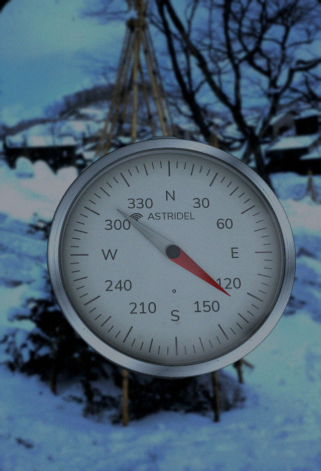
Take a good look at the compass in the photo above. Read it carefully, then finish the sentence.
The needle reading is 130 °
